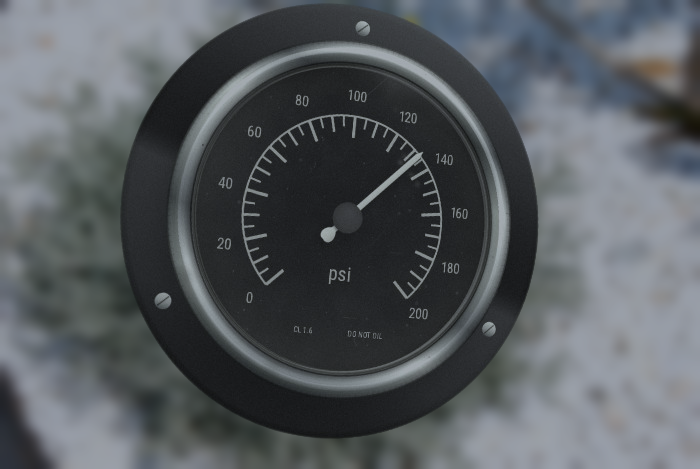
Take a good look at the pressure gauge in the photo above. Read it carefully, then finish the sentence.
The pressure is 132.5 psi
